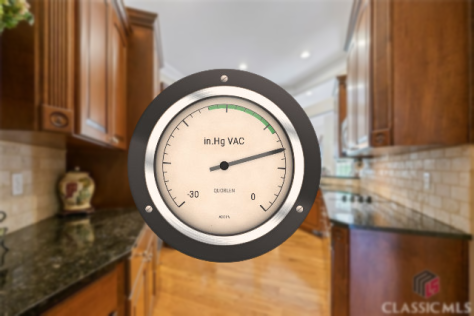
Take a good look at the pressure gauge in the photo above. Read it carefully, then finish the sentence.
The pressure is -7 inHg
